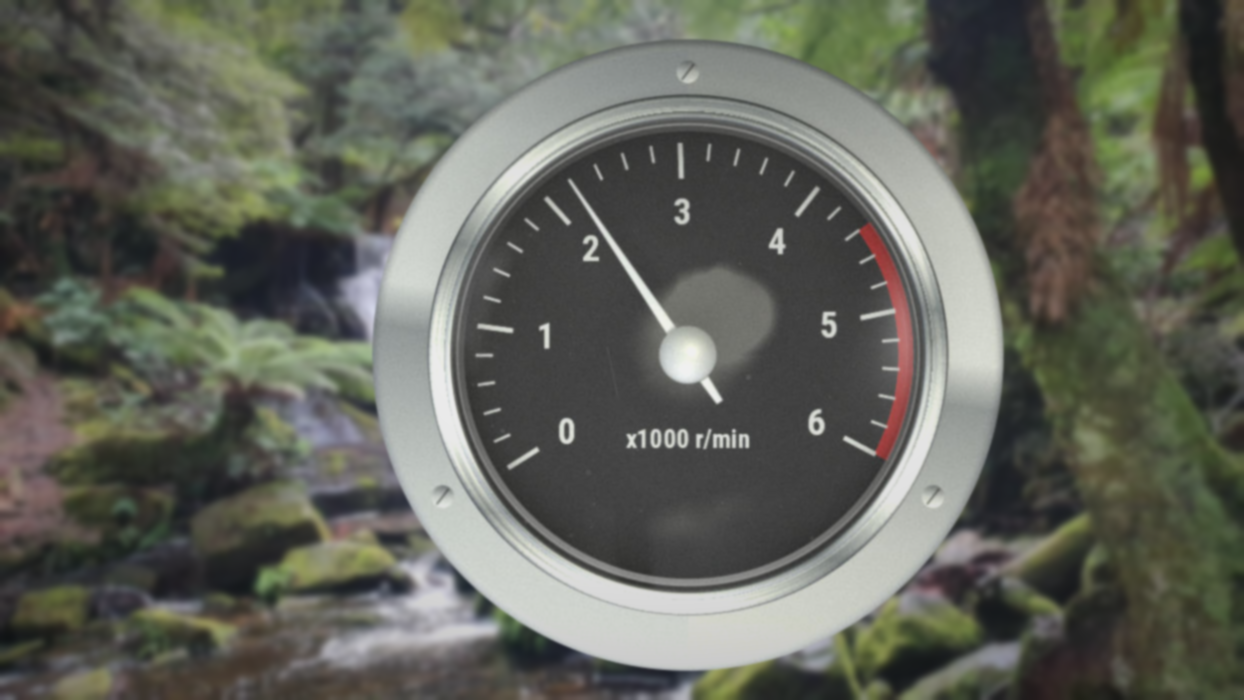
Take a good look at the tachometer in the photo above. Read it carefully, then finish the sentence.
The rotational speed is 2200 rpm
